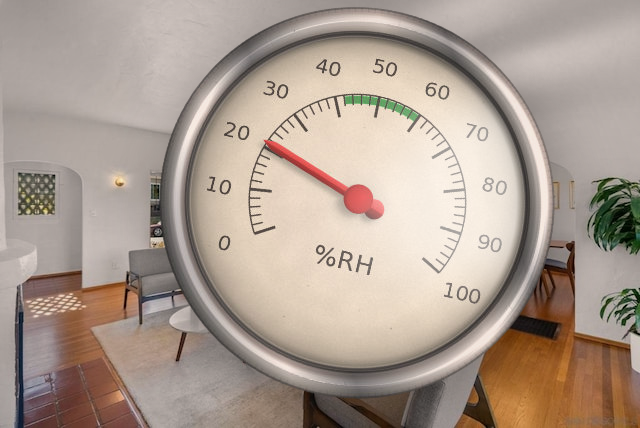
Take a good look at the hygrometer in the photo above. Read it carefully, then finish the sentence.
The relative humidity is 21 %
